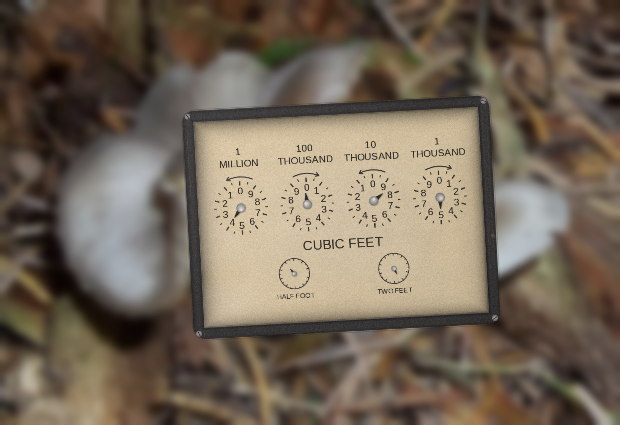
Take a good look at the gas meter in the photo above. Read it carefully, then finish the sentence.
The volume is 398500 ft³
